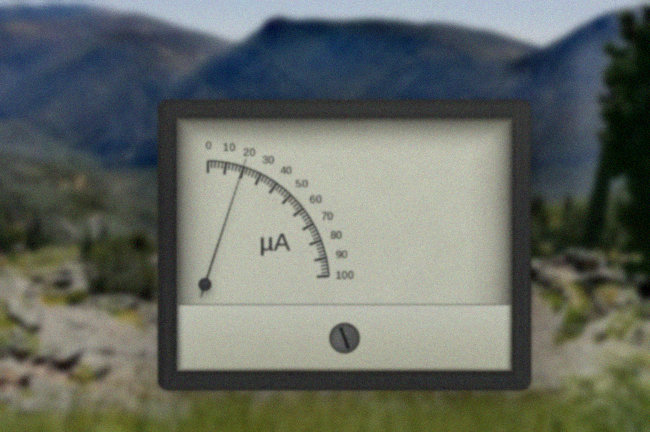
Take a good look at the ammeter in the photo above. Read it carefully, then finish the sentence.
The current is 20 µA
